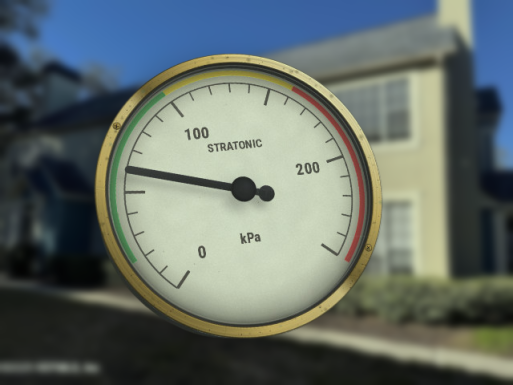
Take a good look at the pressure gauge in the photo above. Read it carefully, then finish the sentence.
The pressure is 60 kPa
